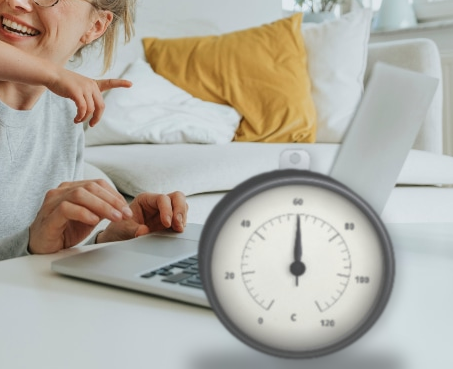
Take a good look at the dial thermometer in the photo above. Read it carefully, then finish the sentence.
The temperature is 60 °C
